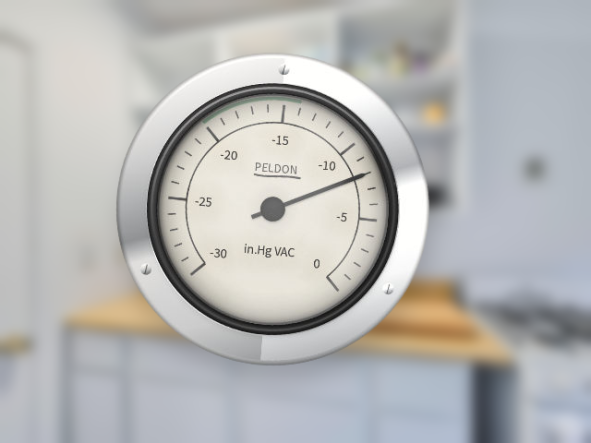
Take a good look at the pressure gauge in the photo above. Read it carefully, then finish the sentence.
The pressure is -8 inHg
